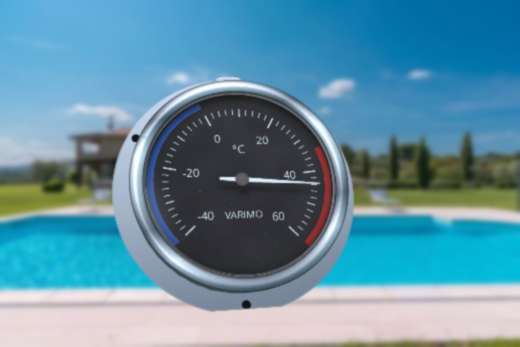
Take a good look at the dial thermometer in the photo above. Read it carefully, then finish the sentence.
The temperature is 44 °C
